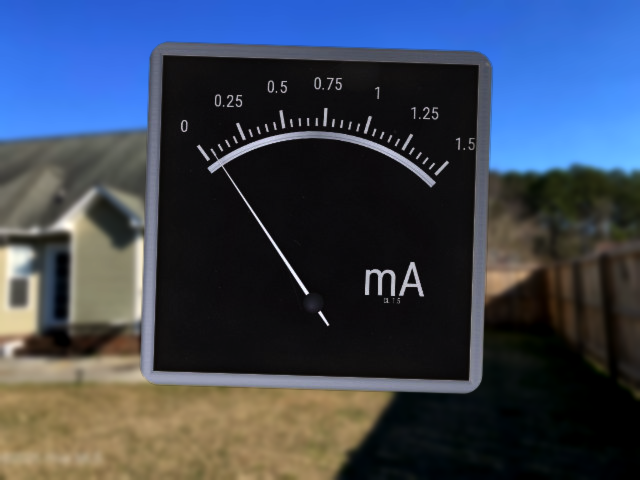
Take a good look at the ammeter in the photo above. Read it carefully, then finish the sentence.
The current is 0.05 mA
